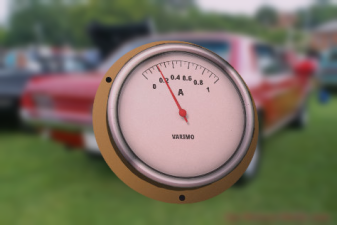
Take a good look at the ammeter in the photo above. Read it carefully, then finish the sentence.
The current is 0.2 A
